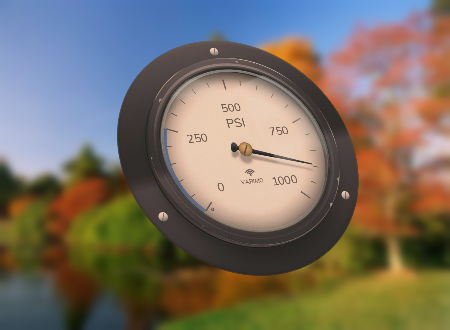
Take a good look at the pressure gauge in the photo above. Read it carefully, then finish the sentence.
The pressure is 900 psi
